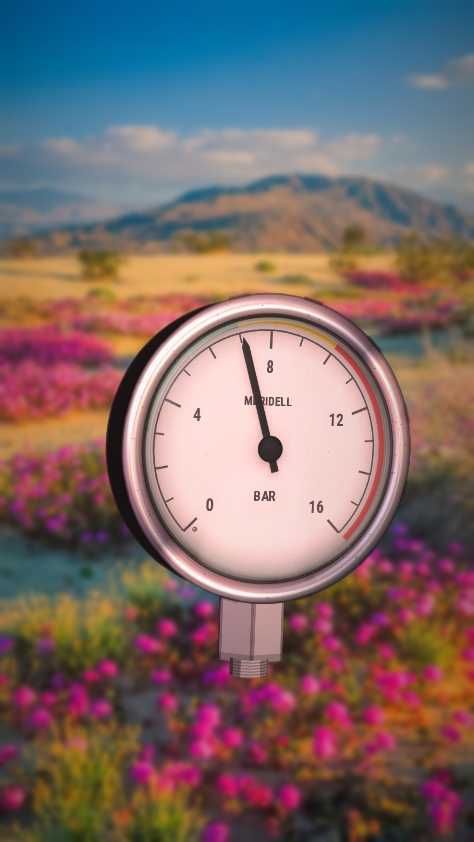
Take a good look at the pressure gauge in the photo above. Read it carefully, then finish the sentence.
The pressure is 7 bar
